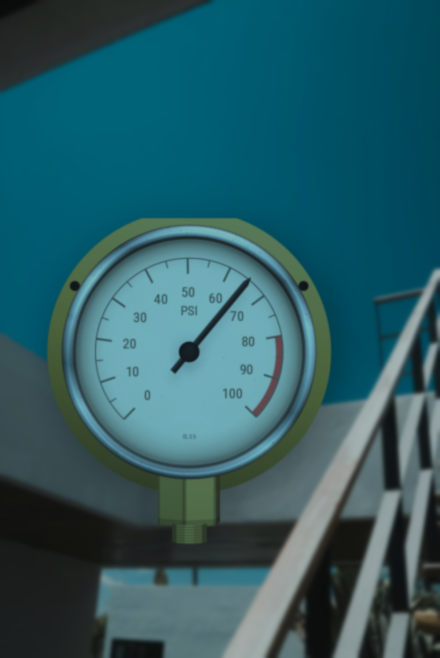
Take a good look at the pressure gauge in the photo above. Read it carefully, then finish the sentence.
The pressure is 65 psi
